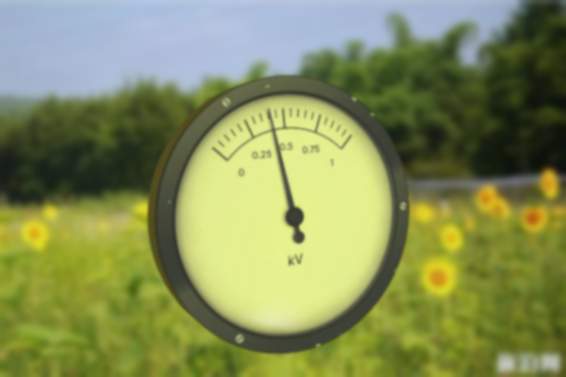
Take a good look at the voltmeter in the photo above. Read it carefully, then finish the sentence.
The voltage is 0.4 kV
